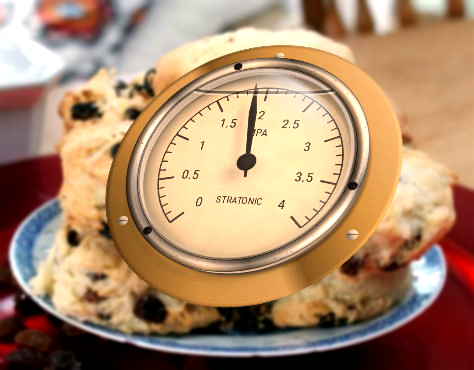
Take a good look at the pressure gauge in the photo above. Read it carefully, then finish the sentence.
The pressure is 1.9 MPa
